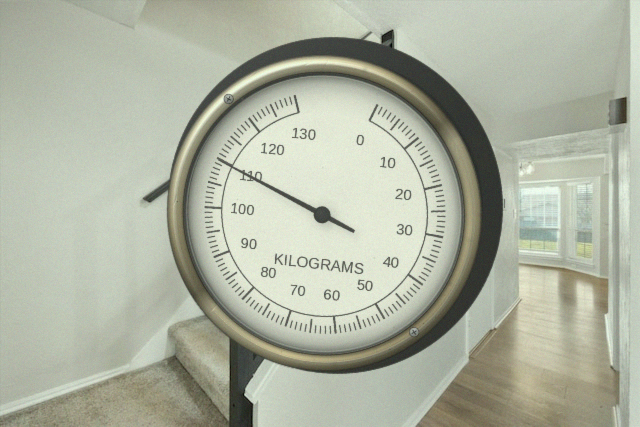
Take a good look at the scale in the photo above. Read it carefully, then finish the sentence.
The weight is 110 kg
